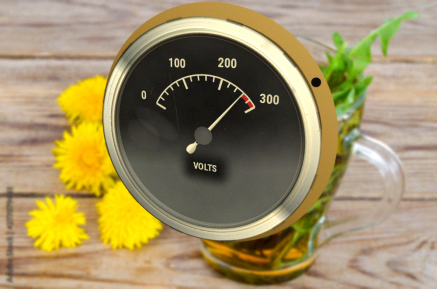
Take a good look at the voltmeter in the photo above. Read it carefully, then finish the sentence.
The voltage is 260 V
